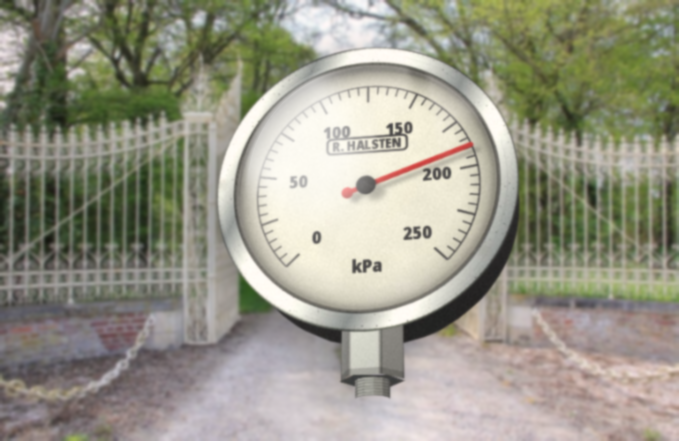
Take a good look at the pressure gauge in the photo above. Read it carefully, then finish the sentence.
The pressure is 190 kPa
